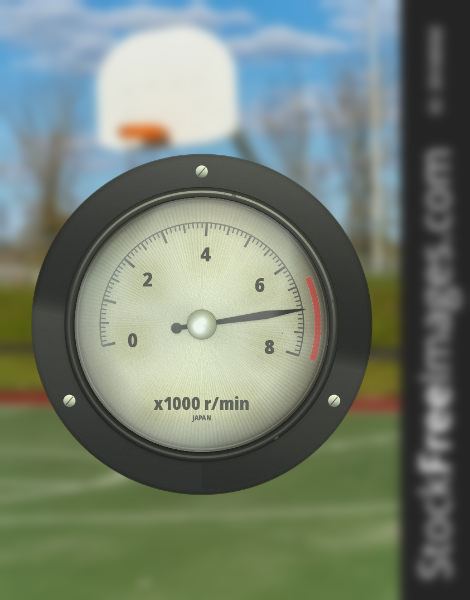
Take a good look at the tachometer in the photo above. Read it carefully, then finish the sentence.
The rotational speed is 7000 rpm
